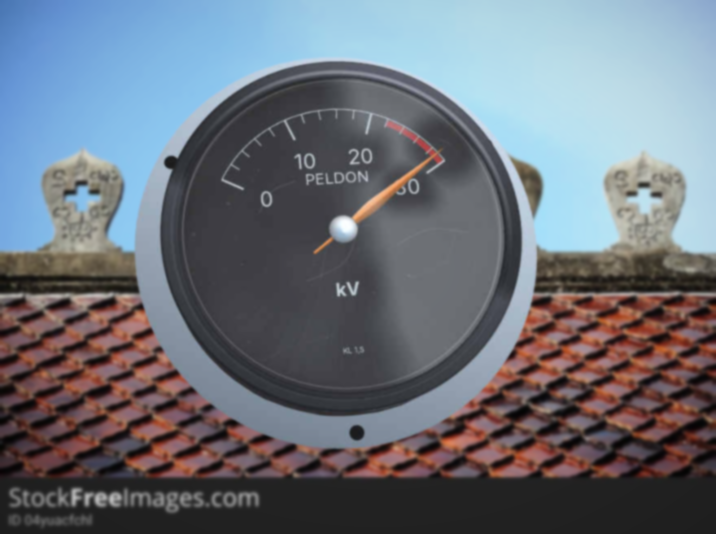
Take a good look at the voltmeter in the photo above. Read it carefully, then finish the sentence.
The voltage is 29 kV
